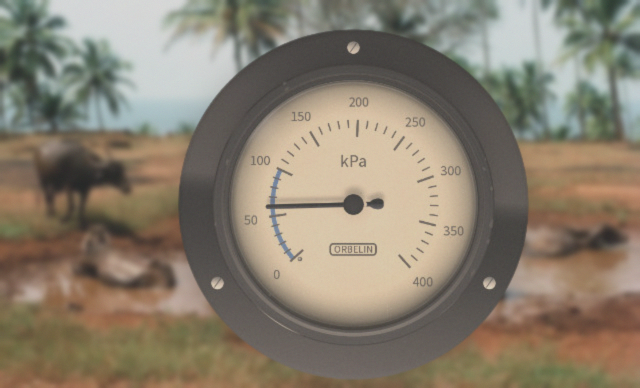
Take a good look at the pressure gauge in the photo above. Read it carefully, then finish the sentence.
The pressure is 60 kPa
